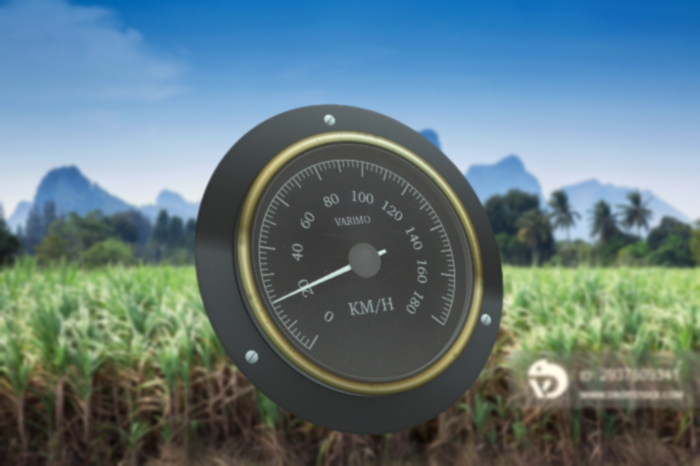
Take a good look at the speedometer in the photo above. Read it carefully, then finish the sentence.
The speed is 20 km/h
